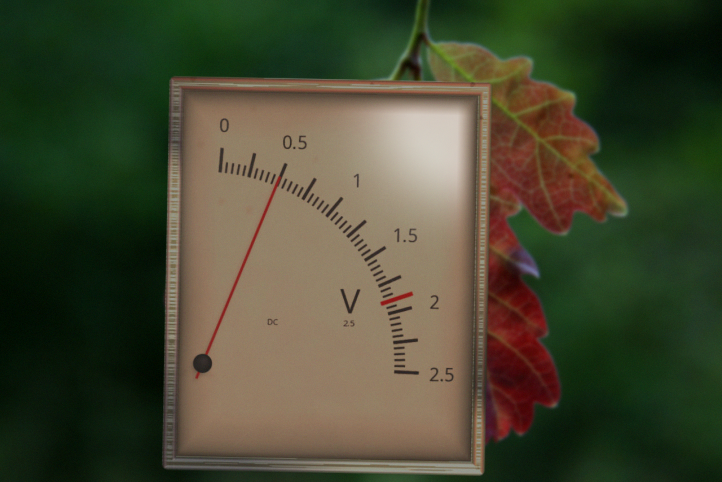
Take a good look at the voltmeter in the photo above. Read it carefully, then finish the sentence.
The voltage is 0.5 V
